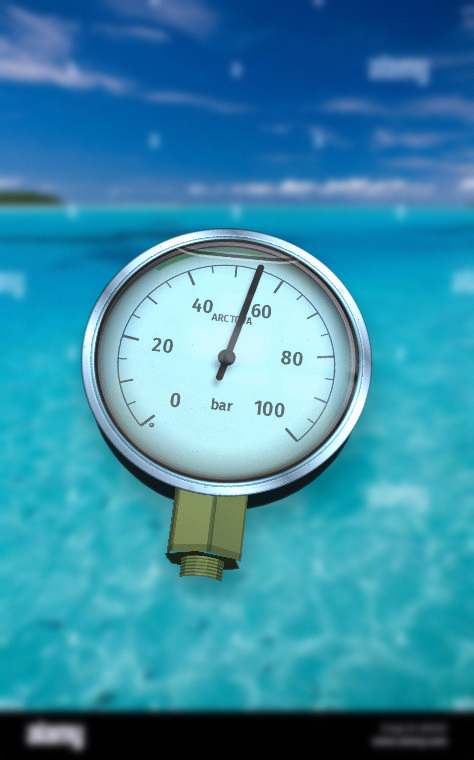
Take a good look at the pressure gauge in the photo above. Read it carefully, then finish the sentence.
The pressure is 55 bar
